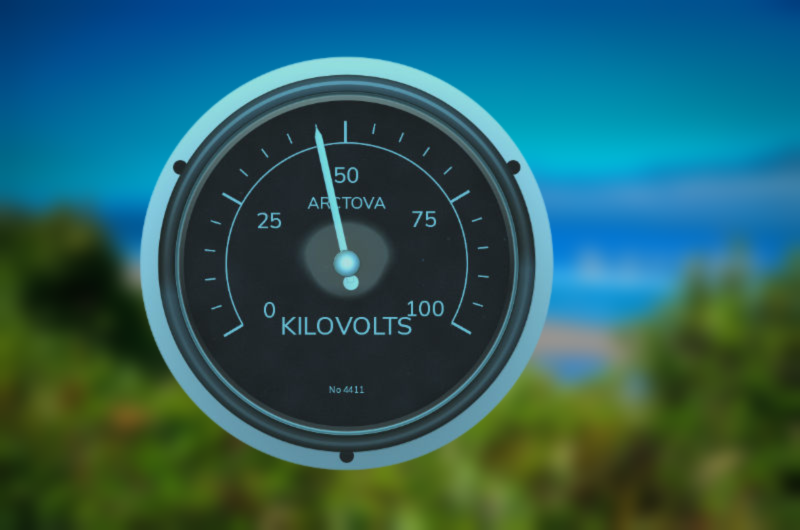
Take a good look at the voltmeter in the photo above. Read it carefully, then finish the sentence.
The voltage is 45 kV
